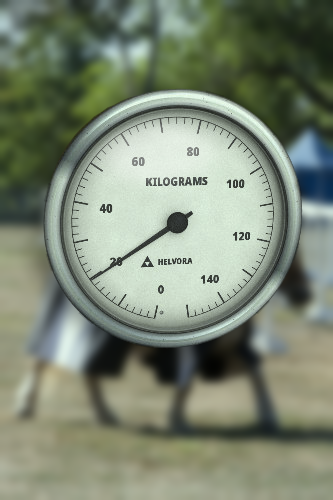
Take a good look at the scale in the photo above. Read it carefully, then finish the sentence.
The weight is 20 kg
